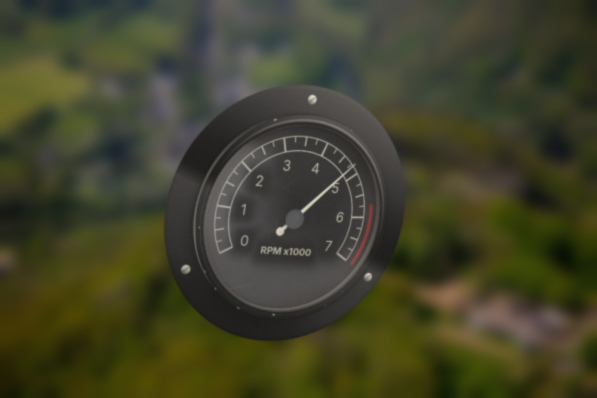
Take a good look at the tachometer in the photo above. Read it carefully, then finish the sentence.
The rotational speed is 4750 rpm
